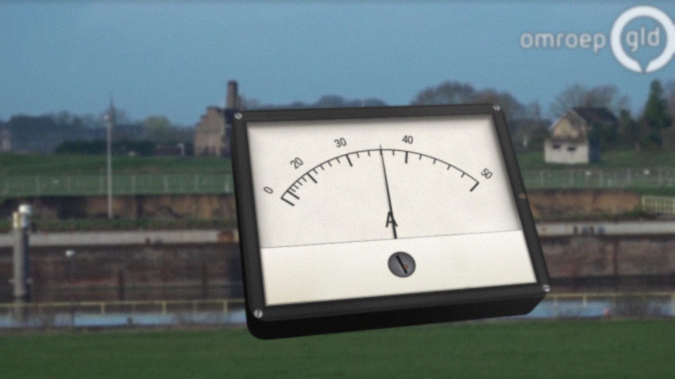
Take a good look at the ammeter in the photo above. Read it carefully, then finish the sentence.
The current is 36 A
